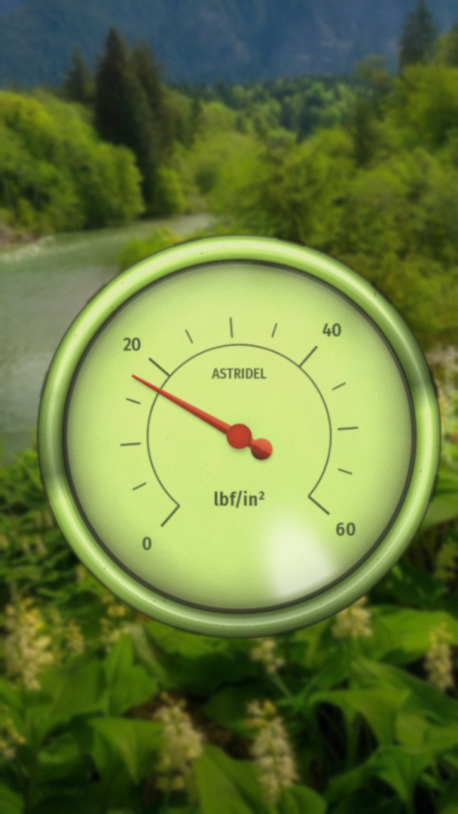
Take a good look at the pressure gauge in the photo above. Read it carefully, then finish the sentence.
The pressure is 17.5 psi
